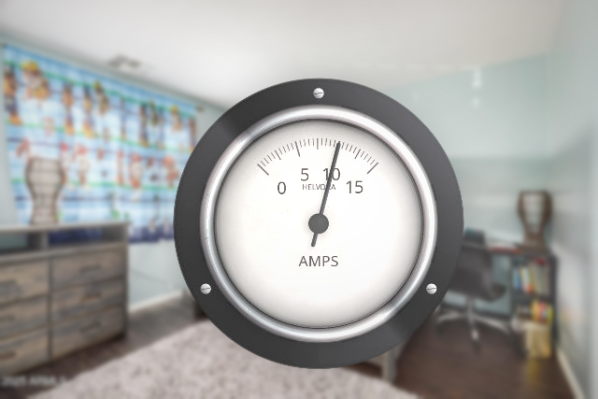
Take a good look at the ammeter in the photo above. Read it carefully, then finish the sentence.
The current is 10 A
